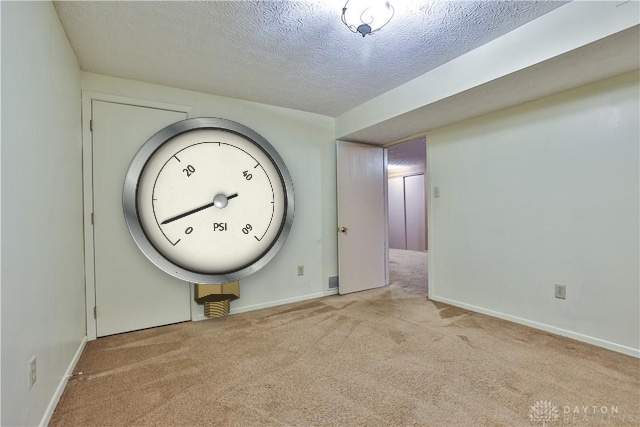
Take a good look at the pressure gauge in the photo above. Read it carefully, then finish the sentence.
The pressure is 5 psi
